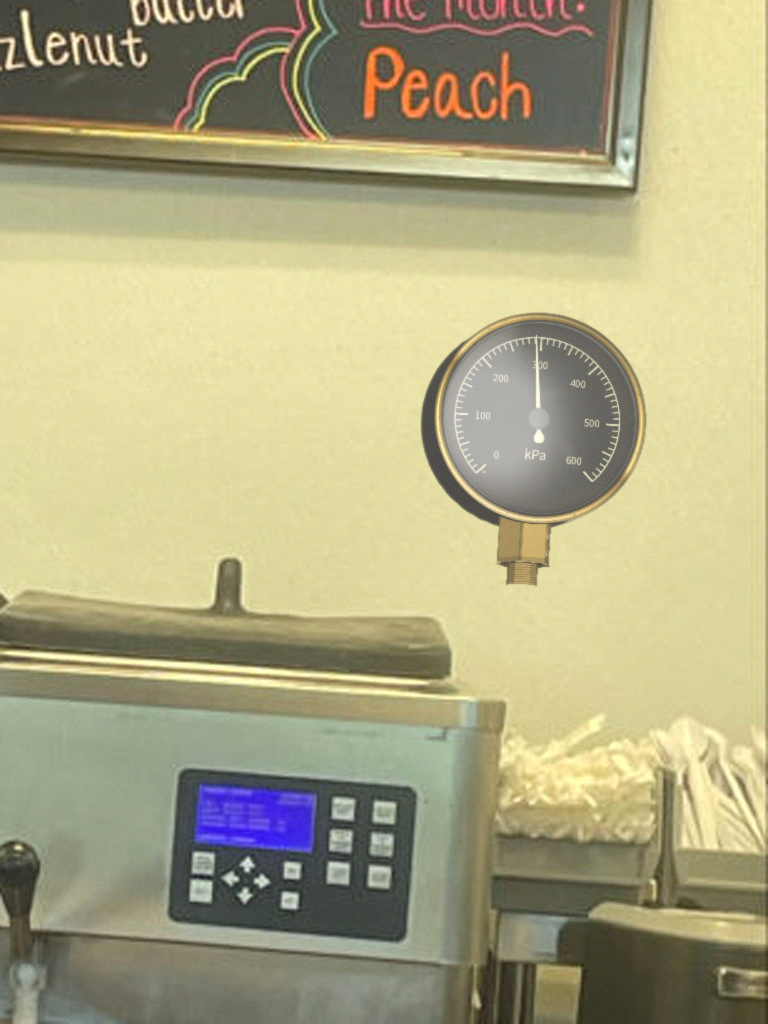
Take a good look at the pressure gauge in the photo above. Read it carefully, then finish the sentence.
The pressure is 290 kPa
